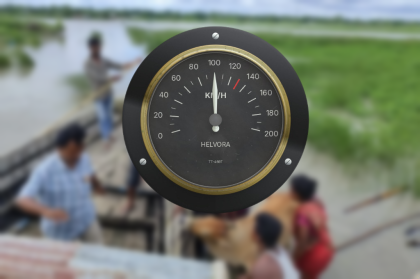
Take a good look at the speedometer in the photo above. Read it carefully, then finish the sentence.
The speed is 100 km/h
